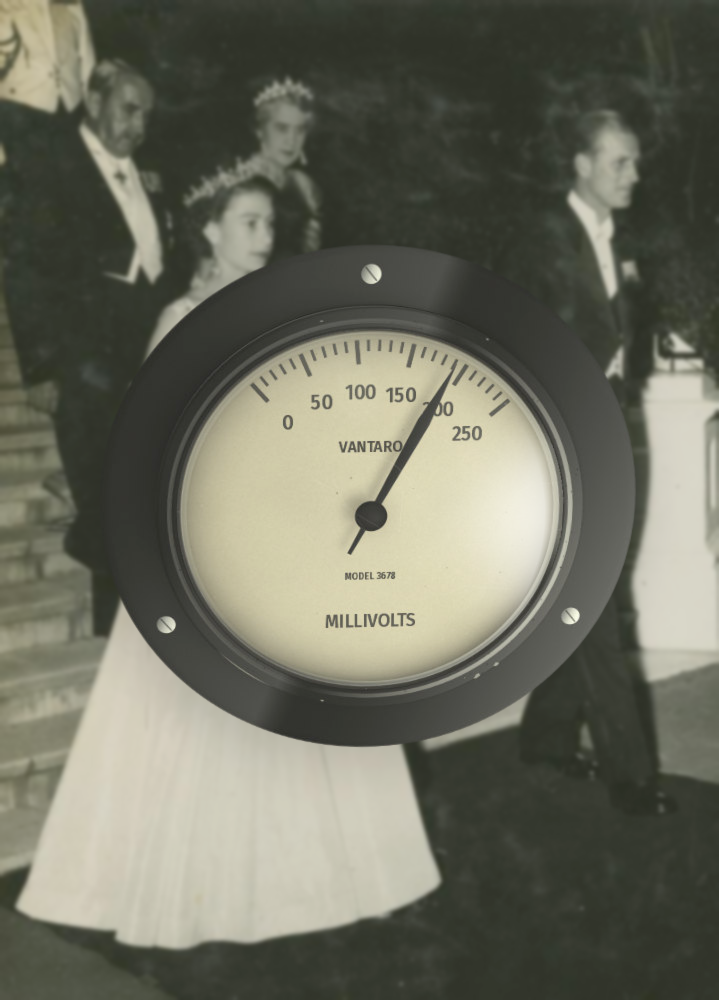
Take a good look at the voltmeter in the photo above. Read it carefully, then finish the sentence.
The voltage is 190 mV
